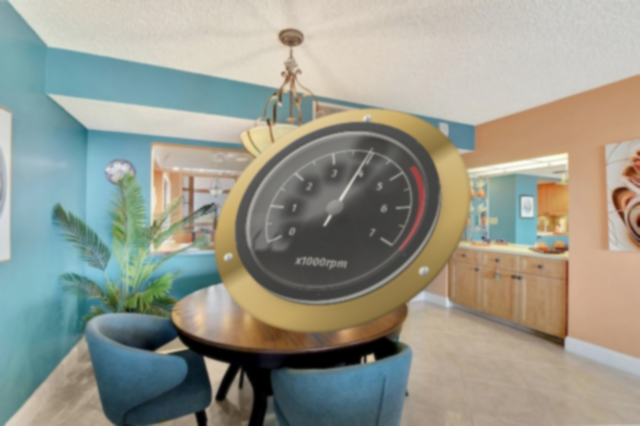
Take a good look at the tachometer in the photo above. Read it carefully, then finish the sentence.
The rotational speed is 4000 rpm
